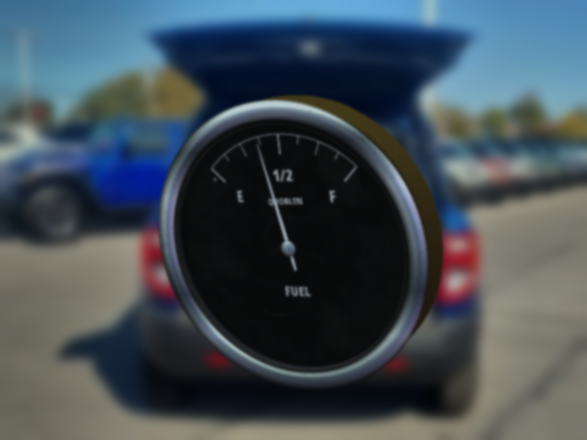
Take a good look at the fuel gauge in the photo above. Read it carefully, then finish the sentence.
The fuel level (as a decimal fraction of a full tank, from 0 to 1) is 0.375
